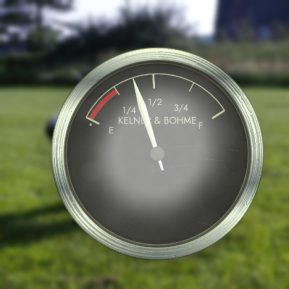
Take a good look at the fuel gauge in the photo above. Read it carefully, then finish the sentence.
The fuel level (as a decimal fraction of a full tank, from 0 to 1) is 0.375
